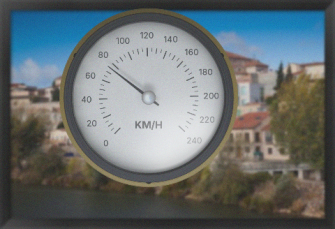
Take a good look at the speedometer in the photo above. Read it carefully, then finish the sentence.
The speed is 75 km/h
